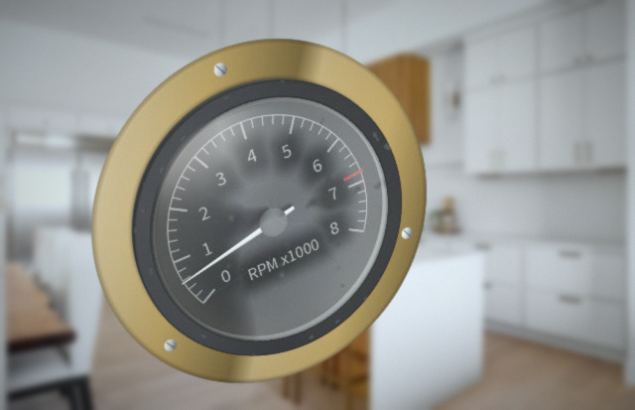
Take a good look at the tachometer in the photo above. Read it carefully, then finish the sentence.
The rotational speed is 600 rpm
